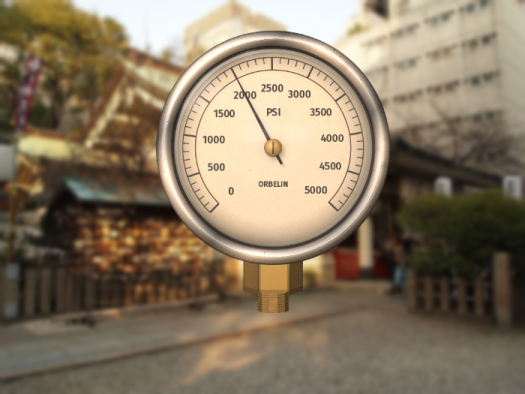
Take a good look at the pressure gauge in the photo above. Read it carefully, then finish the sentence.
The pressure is 2000 psi
